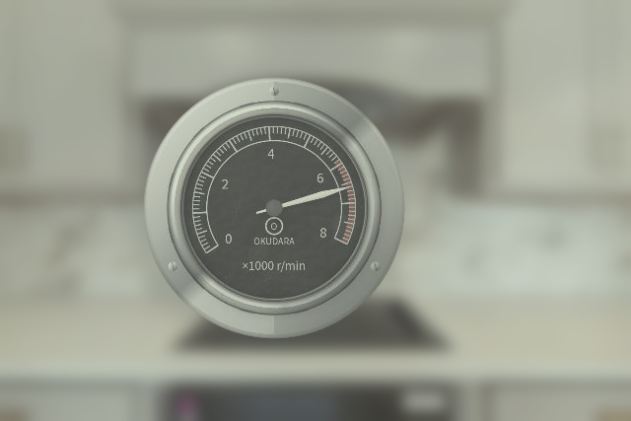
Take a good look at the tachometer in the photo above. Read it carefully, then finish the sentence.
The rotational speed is 6600 rpm
